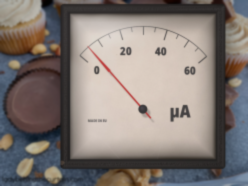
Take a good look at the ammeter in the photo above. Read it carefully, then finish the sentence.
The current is 5 µA
